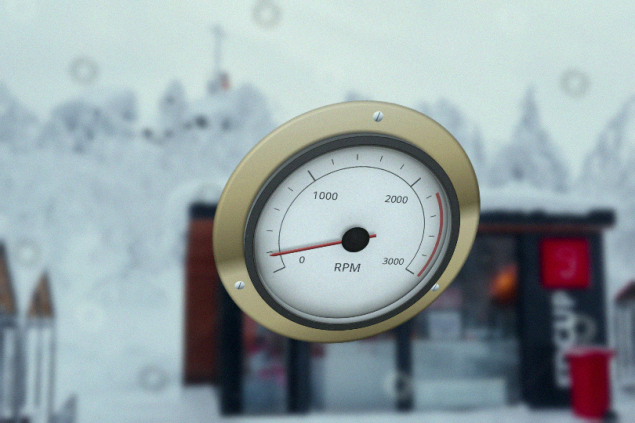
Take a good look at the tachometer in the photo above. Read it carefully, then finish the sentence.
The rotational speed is 200 rpm
